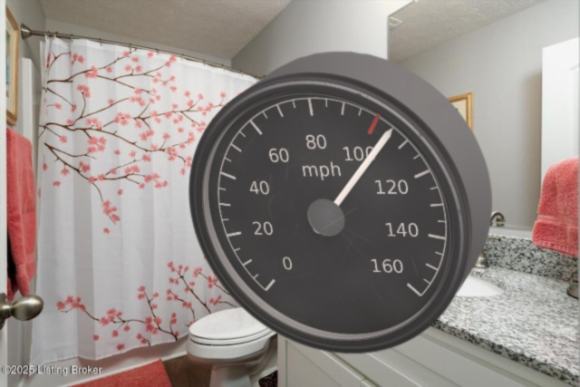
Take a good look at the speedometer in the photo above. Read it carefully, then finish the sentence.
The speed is 105 mph
